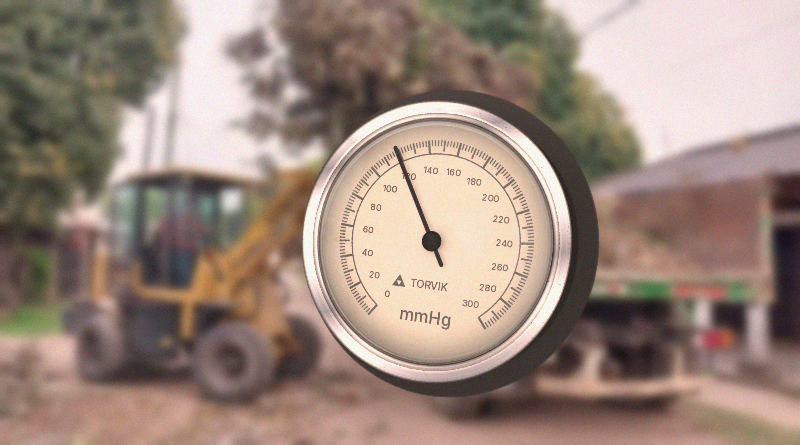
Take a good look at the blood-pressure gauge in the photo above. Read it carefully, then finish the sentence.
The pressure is 120 mmHg
